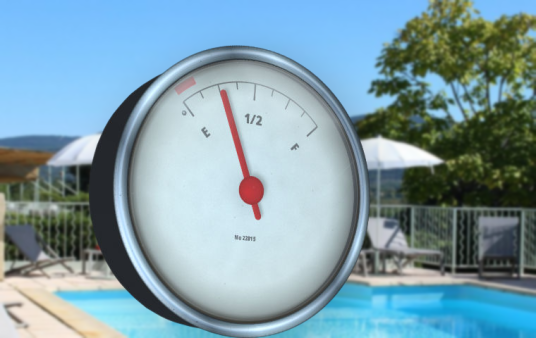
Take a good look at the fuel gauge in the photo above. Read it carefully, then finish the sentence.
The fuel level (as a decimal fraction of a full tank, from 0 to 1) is 0.25
